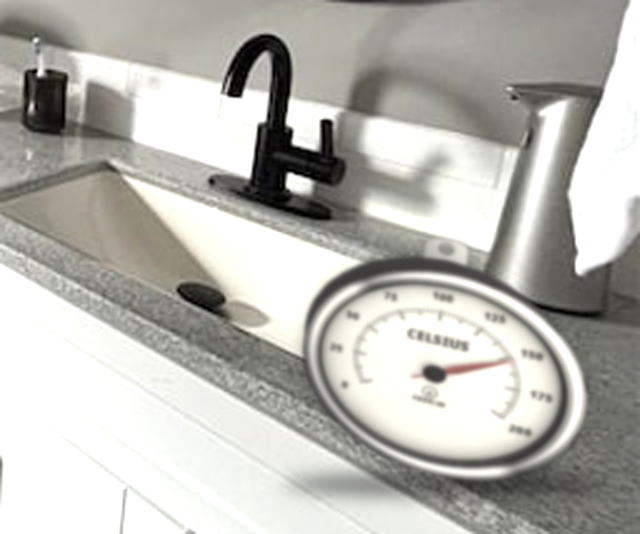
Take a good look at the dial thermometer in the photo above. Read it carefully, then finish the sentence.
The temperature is 150 °C
